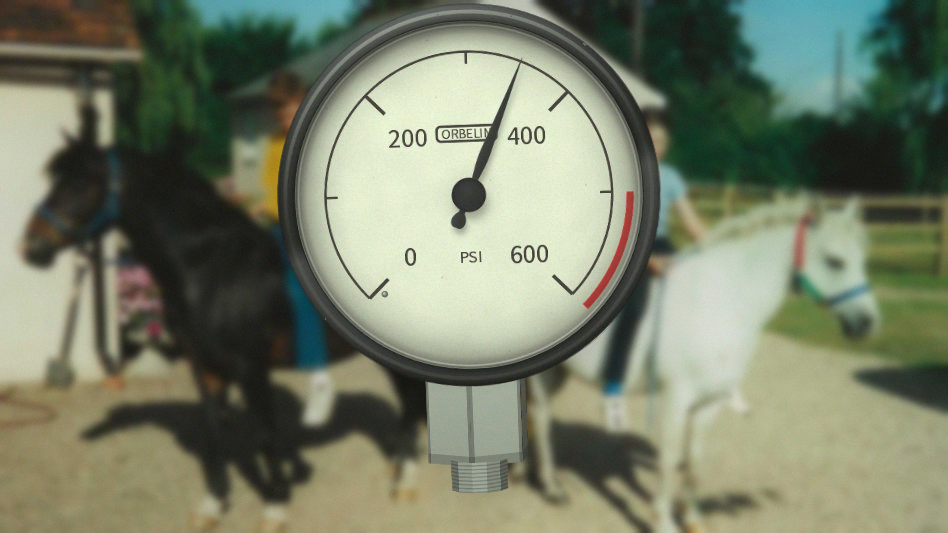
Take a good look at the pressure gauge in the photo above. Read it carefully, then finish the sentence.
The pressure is 350 psi
